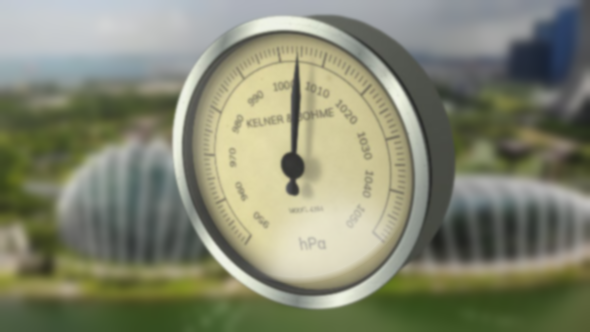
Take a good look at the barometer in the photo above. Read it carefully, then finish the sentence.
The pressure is 1005 hPa
